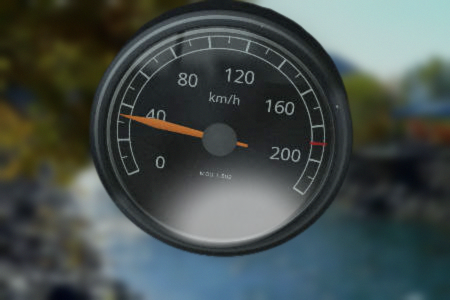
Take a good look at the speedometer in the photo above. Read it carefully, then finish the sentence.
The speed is 35 km/h
